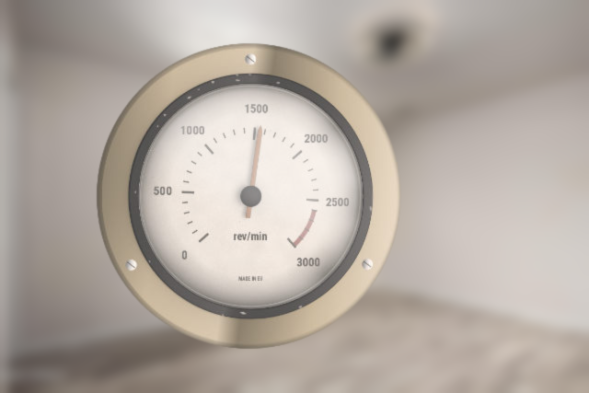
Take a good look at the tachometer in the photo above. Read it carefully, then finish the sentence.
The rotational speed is 1550 rpm
